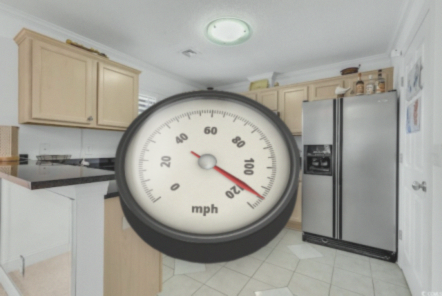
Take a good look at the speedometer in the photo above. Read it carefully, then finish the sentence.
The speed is 115 mph
